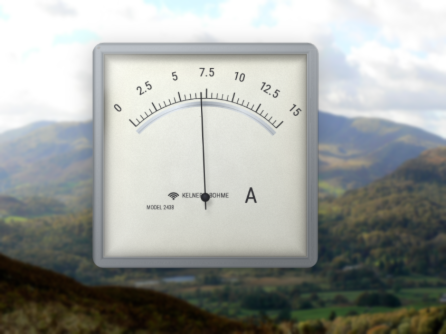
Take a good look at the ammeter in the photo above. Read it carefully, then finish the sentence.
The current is 7 A
